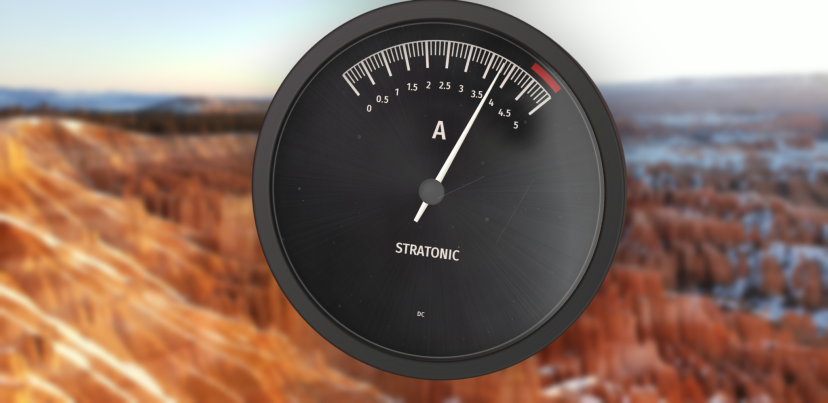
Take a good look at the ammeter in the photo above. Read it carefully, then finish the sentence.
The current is 3.8 A
